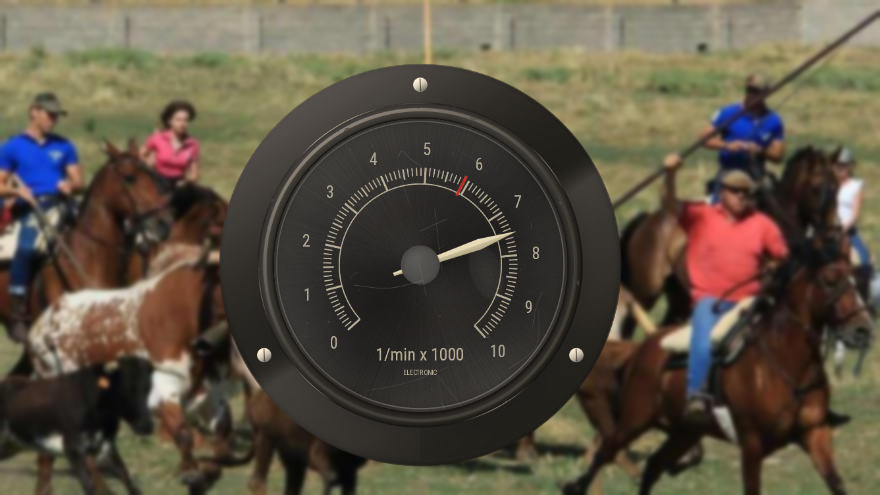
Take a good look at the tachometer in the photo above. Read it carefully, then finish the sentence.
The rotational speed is 7500 rpm
